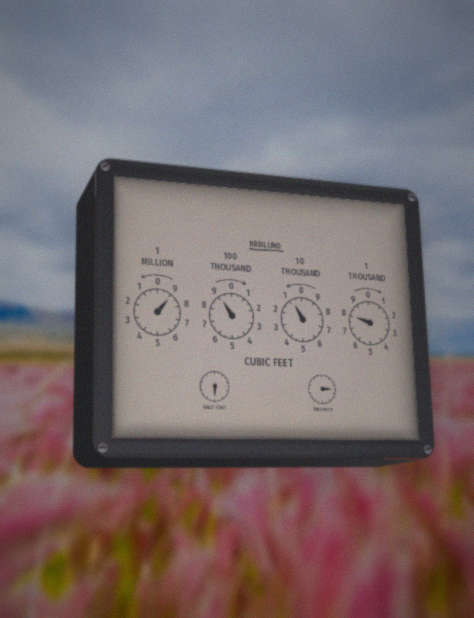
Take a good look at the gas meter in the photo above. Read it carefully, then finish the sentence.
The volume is 890800 ft³
